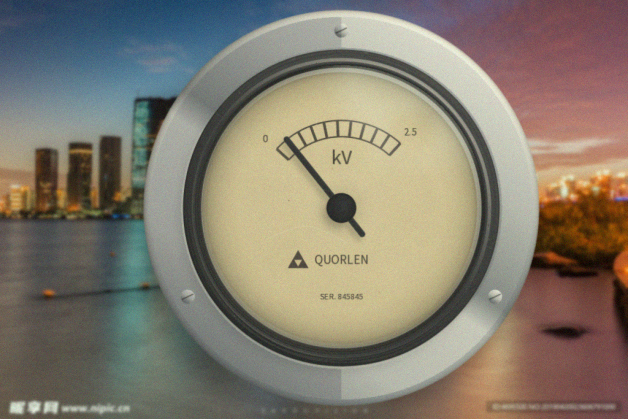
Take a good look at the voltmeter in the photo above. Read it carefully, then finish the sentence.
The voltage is 0.25 kV
